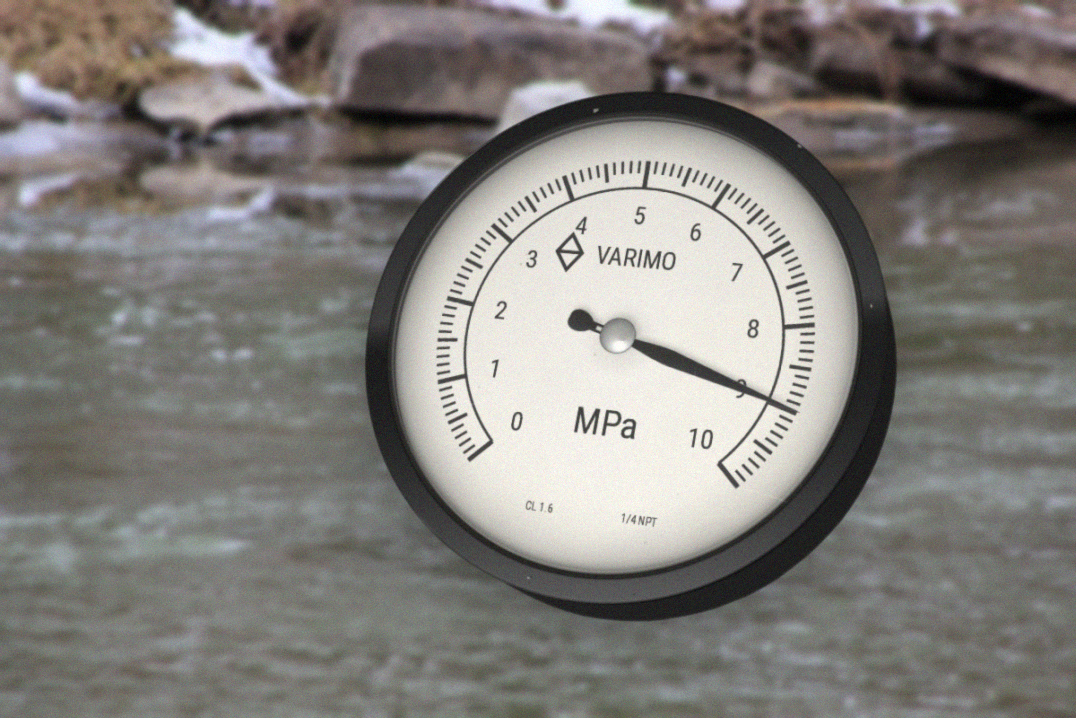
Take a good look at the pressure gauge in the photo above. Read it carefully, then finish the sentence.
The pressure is 9 MPa
